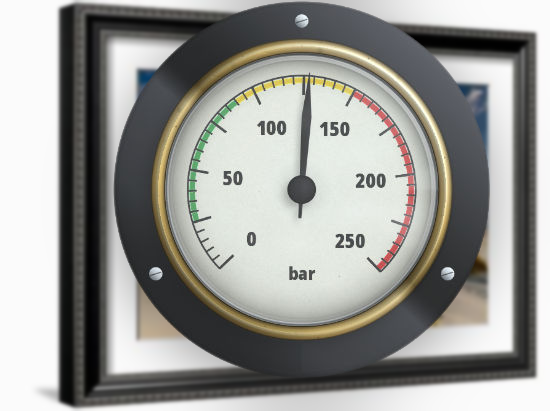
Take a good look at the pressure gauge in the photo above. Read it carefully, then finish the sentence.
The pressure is 127.5 bar
